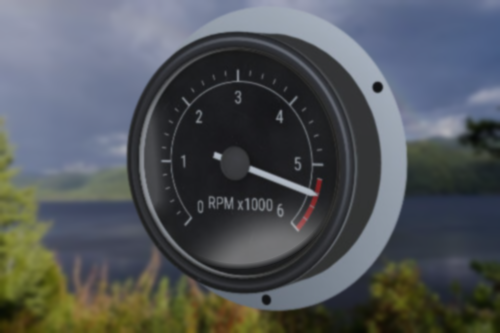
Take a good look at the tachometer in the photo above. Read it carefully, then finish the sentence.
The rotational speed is 5400 rpm
